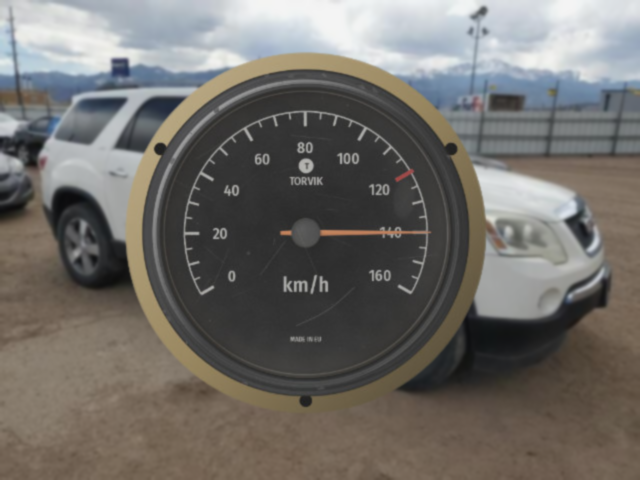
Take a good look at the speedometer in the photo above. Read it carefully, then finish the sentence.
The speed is 140 km/h
